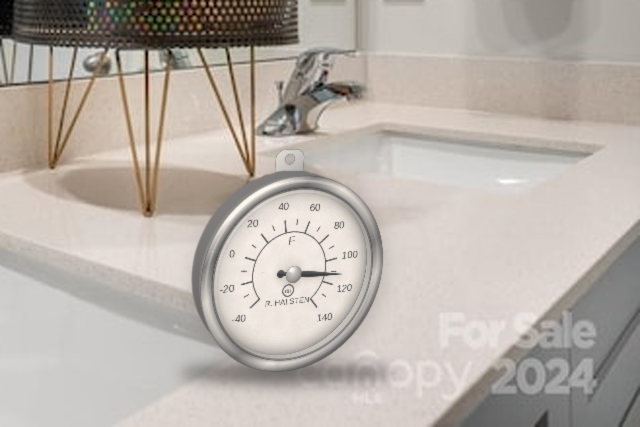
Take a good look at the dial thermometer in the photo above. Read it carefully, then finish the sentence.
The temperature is 110 °F
